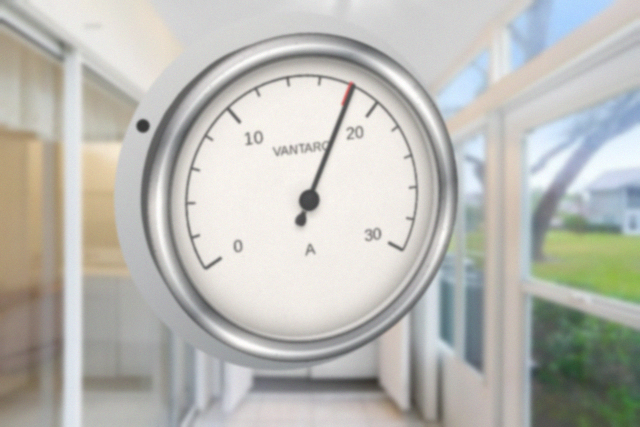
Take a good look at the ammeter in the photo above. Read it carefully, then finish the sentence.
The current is 18 A
